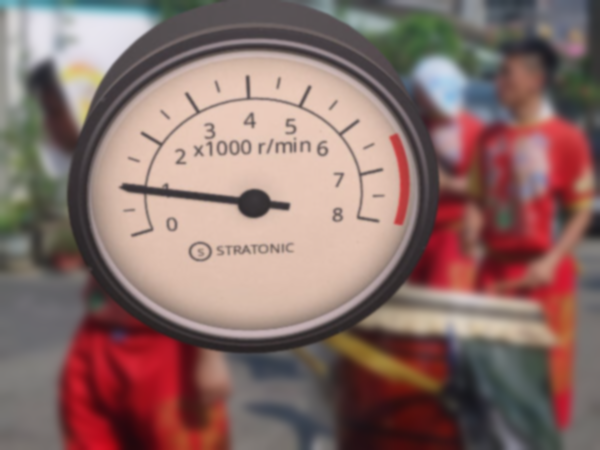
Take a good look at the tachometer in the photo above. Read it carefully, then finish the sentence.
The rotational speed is 1000 rpm
